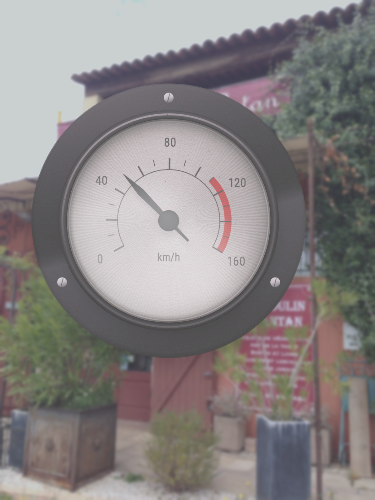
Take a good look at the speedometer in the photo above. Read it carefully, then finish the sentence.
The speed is 50 km/h
